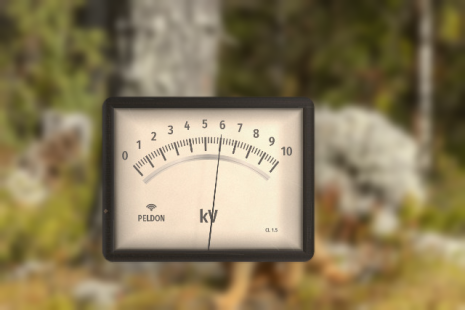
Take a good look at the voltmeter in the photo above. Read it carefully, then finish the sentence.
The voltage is 6 kV
